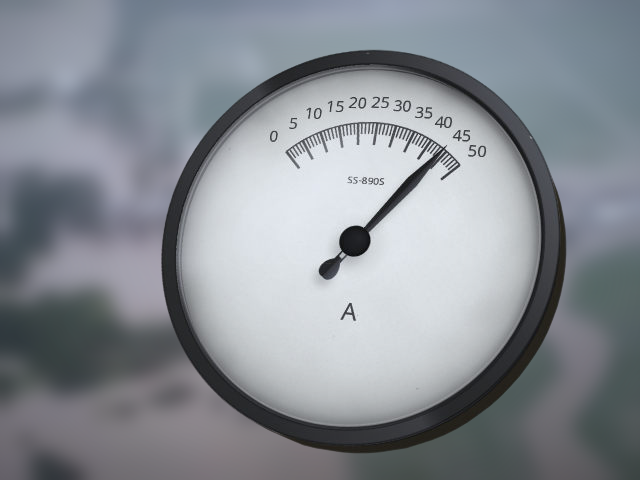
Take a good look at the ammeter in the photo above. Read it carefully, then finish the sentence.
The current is 45 A
